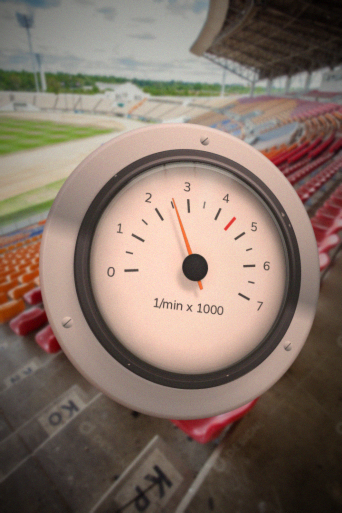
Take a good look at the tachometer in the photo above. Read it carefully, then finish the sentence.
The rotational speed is 2500 rpm
